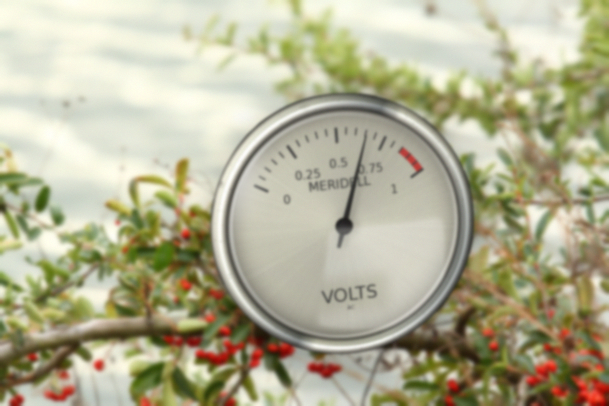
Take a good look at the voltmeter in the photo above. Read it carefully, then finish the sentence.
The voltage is 0.65 V
